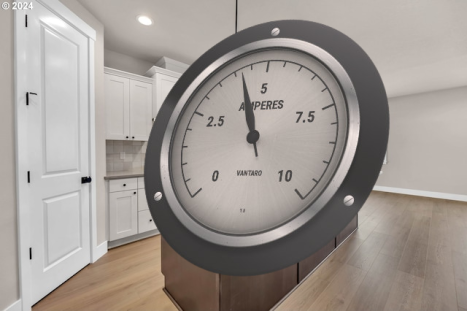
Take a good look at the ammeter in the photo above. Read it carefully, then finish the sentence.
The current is 4.25 A
